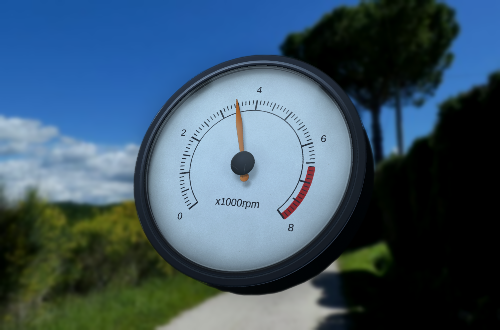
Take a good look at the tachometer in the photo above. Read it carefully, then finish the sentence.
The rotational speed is 3500 rpm
